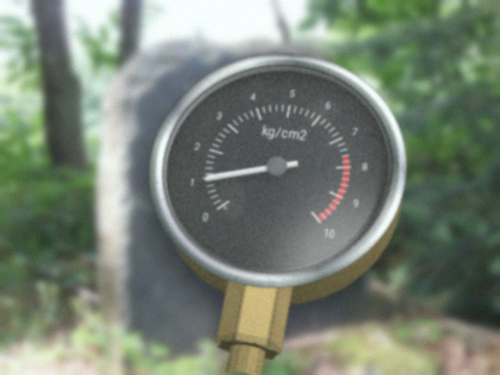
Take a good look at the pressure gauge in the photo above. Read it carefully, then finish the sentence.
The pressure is 1 kg/cm²
